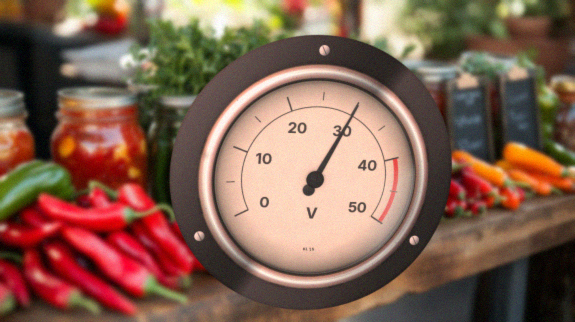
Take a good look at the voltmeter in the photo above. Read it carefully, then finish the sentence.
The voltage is 30 V
